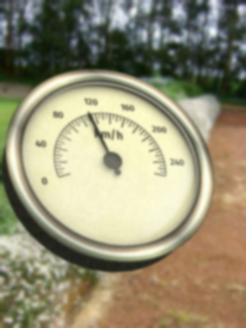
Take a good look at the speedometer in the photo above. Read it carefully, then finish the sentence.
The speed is 110 km/h
